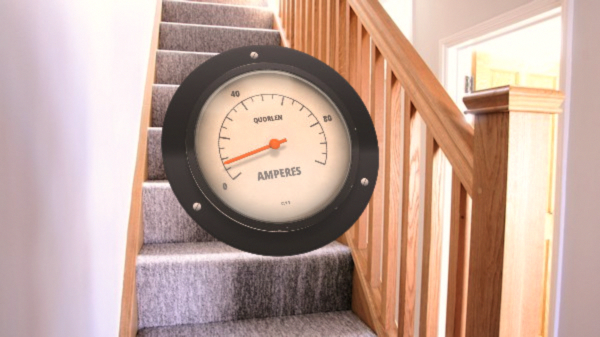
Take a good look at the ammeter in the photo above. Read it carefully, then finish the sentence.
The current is 7.5 A
